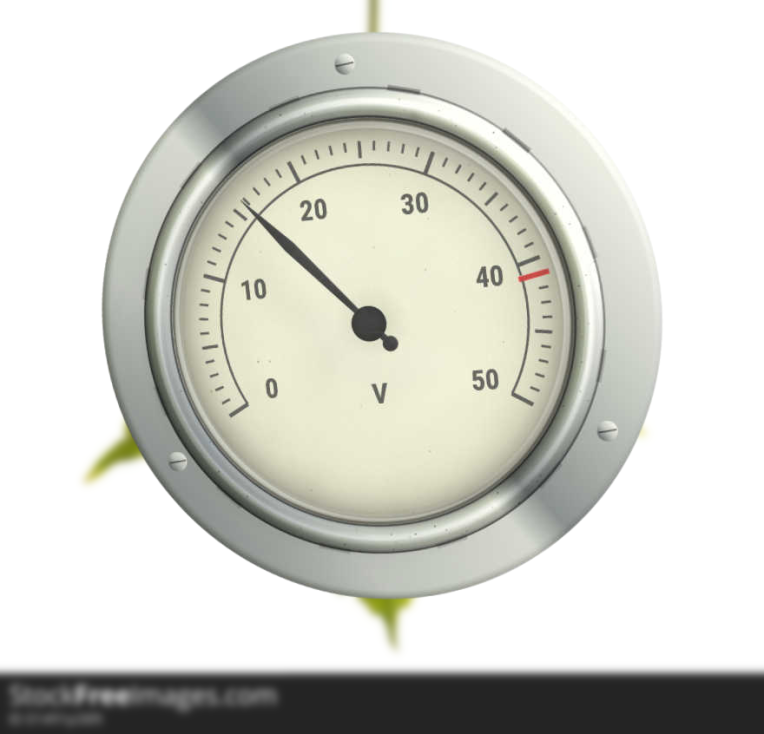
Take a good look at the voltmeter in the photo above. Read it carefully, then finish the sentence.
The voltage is 16 V
